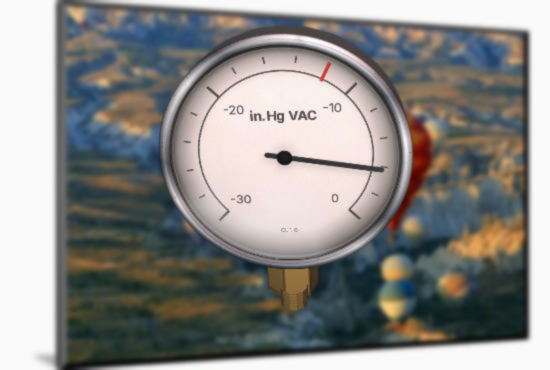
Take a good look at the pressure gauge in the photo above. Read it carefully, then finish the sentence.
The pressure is -4 inHg
